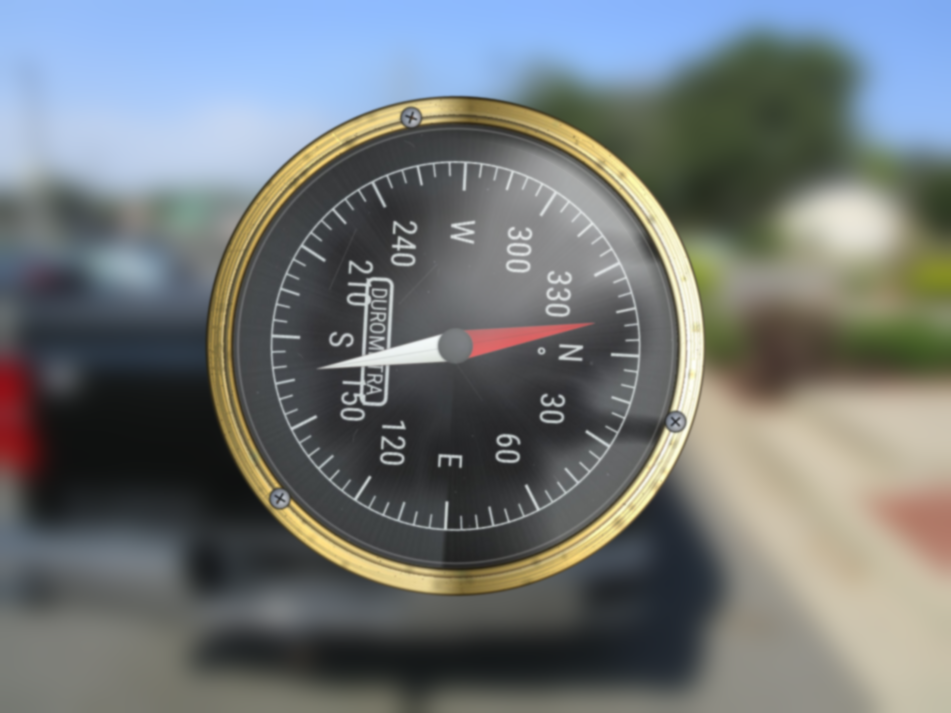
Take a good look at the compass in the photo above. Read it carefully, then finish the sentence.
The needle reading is 347.5 °
